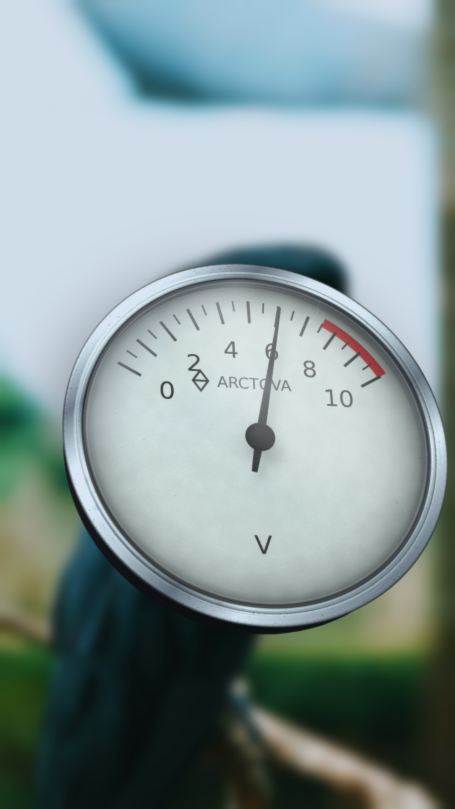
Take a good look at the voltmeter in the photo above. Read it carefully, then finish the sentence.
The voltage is 6 V
